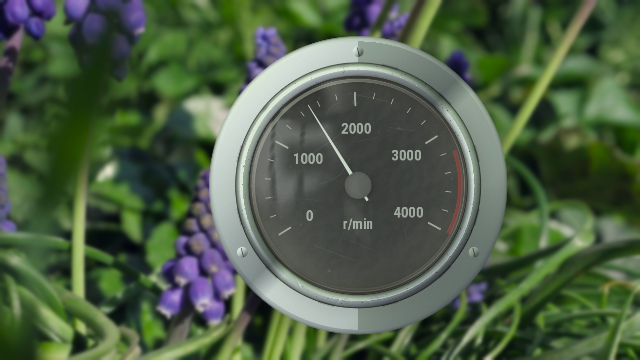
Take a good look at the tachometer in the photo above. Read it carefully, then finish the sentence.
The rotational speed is 1500 rpm
